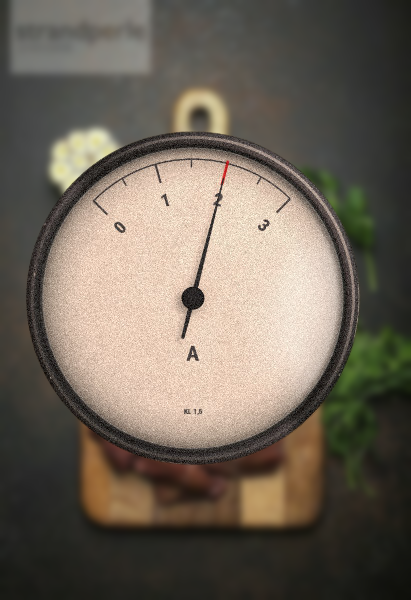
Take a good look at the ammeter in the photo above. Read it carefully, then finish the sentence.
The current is 2 A
